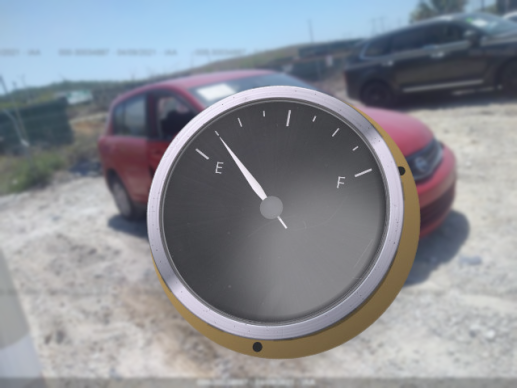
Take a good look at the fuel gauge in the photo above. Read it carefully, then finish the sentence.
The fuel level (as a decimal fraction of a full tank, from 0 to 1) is 0.125
